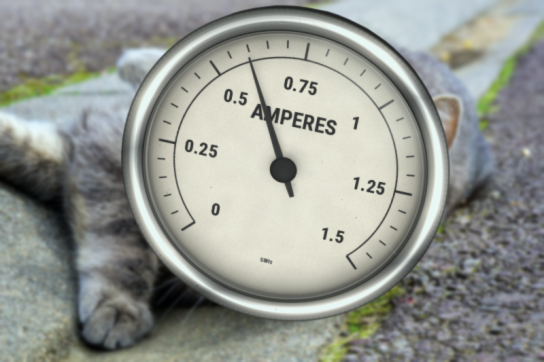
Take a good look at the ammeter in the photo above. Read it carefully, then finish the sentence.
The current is 0.6 A
